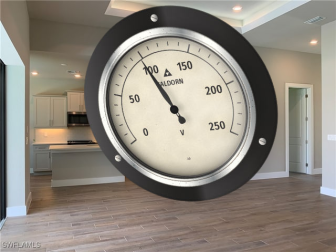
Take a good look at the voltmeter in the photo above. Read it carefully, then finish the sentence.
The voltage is 100 V
